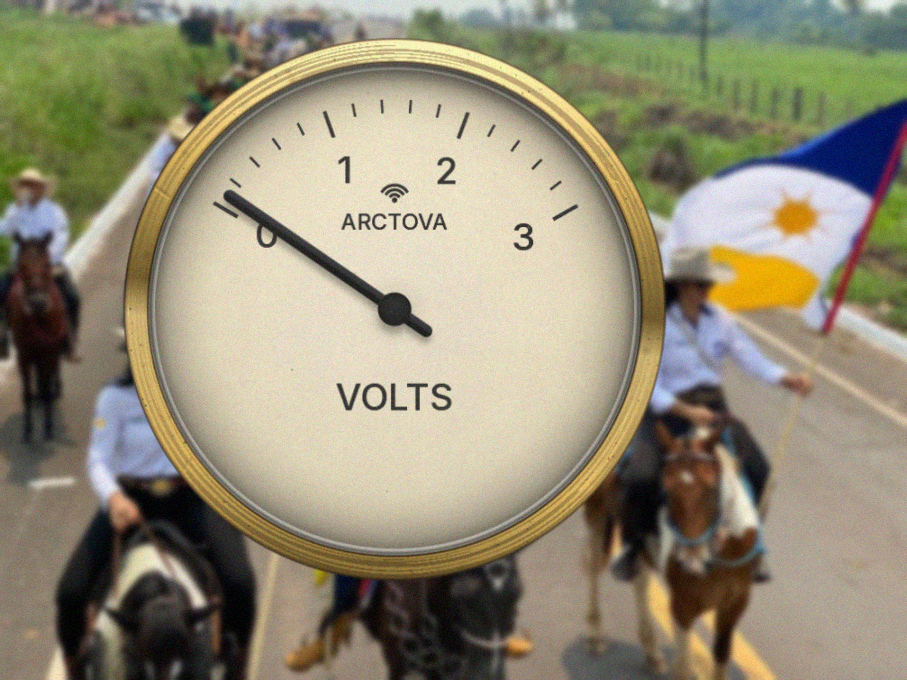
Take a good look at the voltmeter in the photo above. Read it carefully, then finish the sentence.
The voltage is 0.1 V
